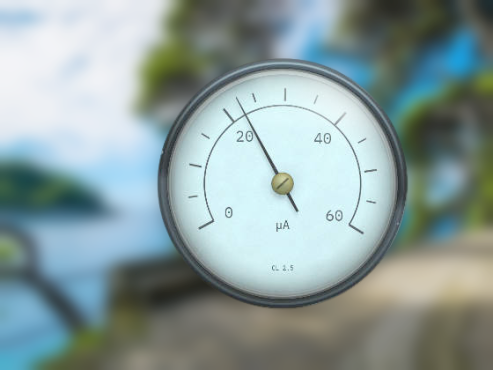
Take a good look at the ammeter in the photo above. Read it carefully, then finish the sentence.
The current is 22.5 µA
